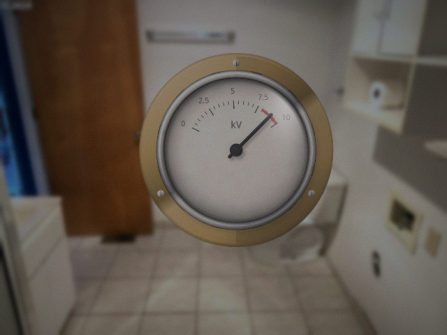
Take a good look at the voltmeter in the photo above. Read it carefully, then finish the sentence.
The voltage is 9 kV
